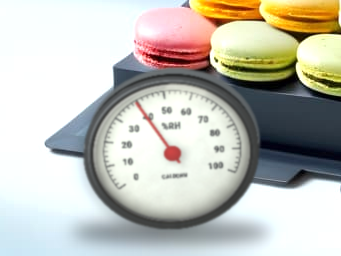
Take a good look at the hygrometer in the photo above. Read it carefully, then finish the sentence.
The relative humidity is 40 %
